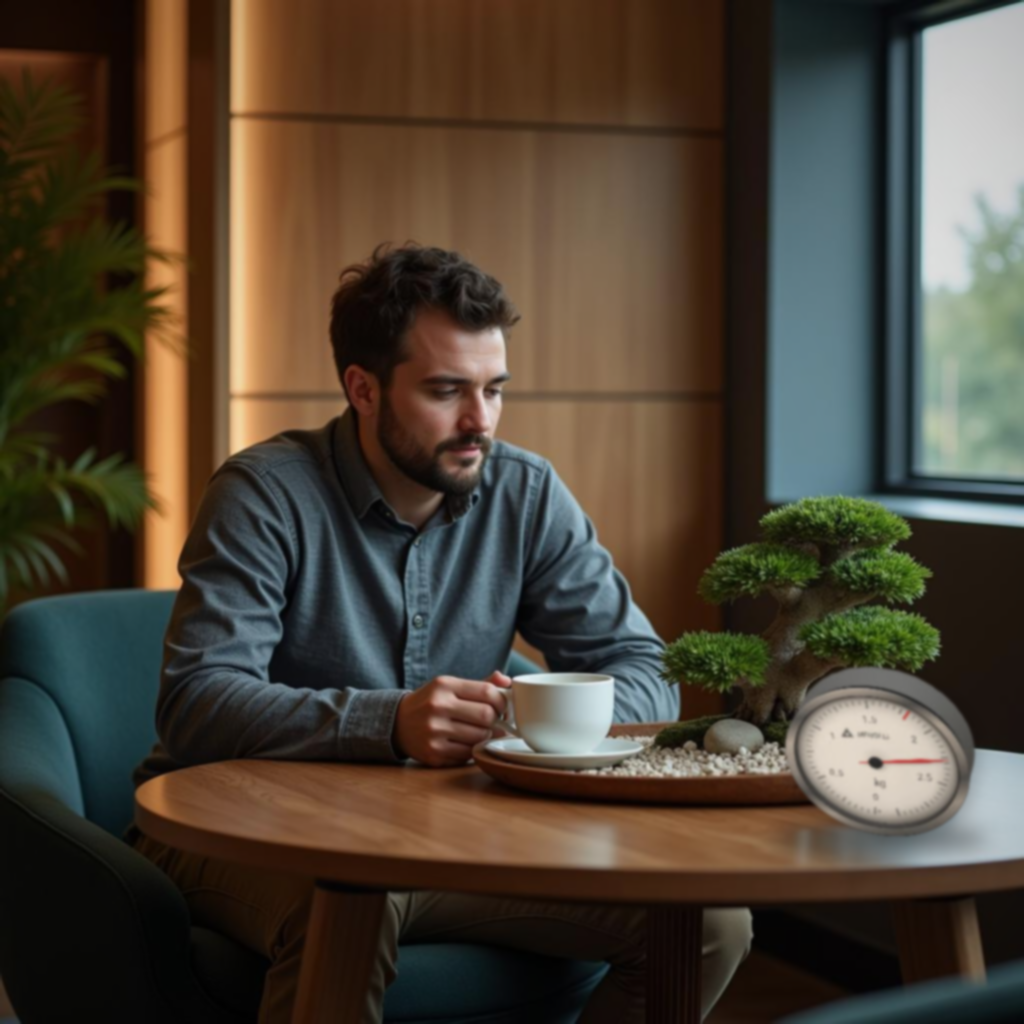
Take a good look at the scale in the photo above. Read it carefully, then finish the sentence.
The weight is 2.25 kg
